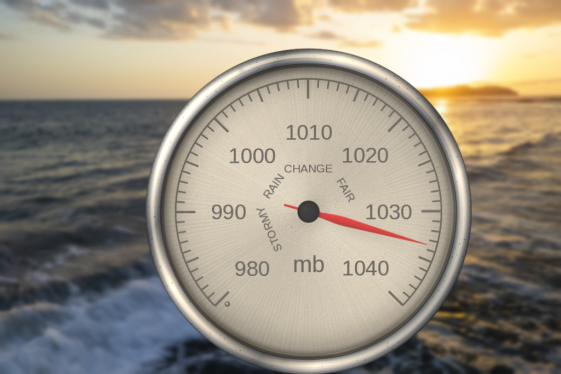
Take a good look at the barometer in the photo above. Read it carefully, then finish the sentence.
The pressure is 1033.5 mbar
